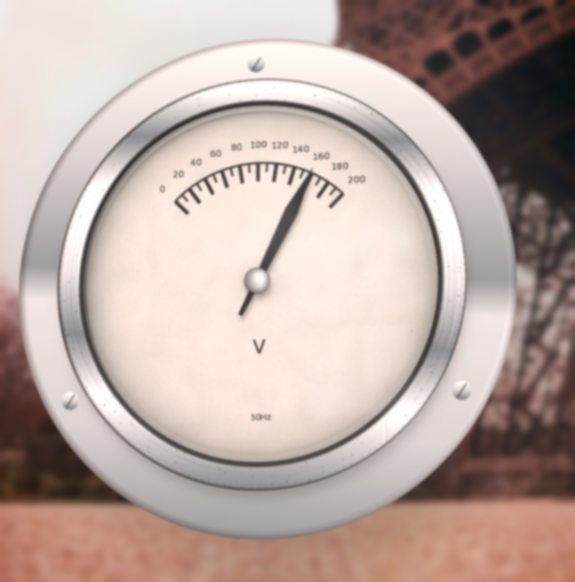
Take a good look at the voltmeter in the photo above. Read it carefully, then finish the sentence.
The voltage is 160 V
